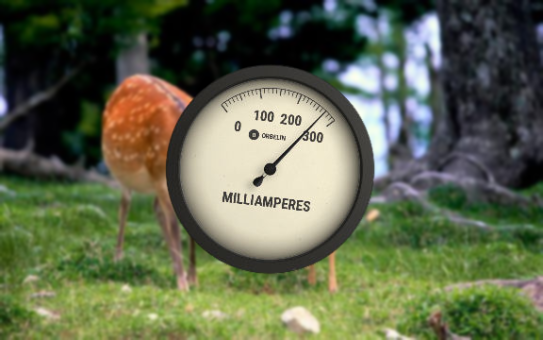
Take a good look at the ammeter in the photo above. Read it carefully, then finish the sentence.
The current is 270 mA
